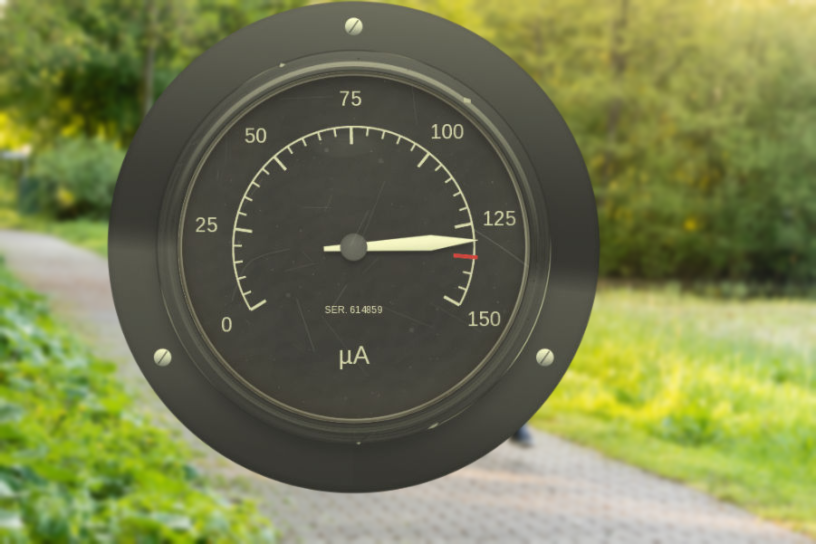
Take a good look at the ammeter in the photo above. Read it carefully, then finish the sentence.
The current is 130 µA
